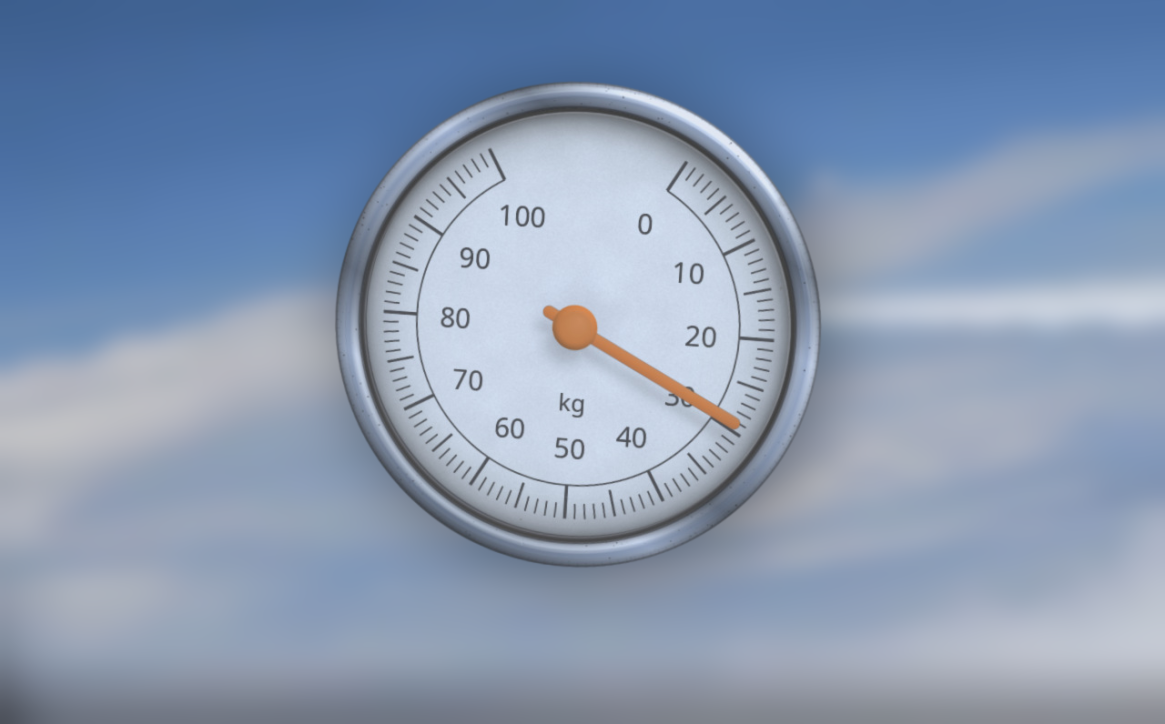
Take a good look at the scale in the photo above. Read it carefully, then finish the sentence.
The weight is 29 kg
